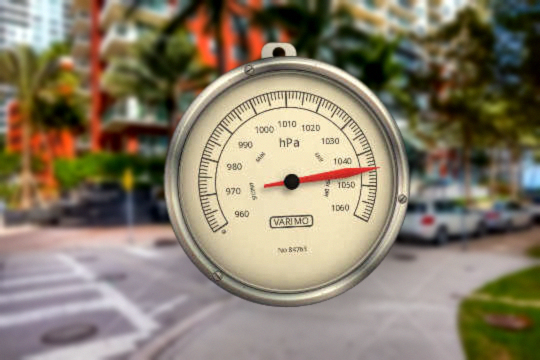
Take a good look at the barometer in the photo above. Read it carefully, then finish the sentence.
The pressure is 1045 hPa
